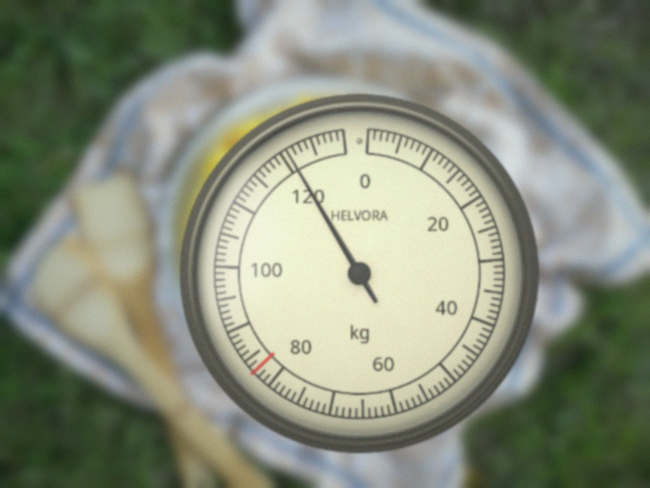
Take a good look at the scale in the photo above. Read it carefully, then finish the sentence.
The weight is 121 kg
